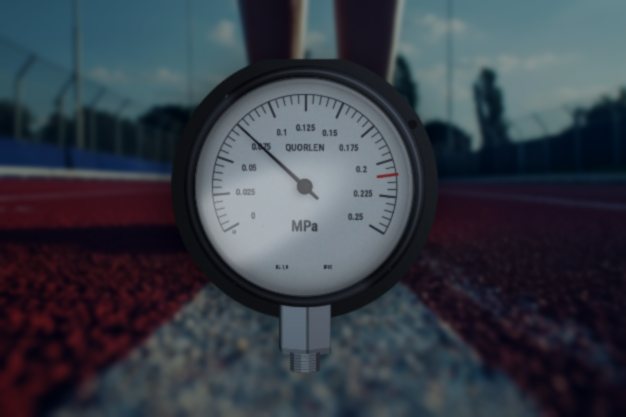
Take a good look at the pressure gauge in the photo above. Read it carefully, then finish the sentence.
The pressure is 0.075 MPa
